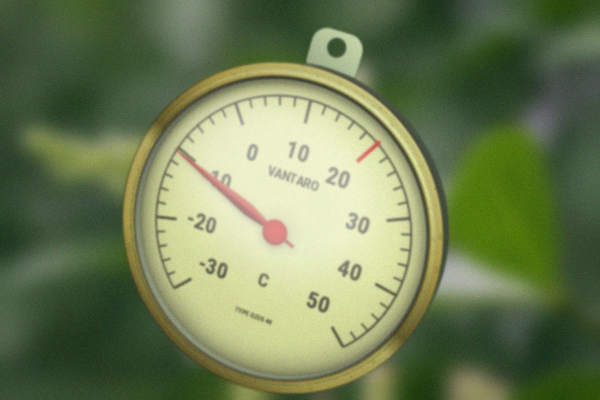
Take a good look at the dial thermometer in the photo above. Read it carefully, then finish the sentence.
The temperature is -10 °C
